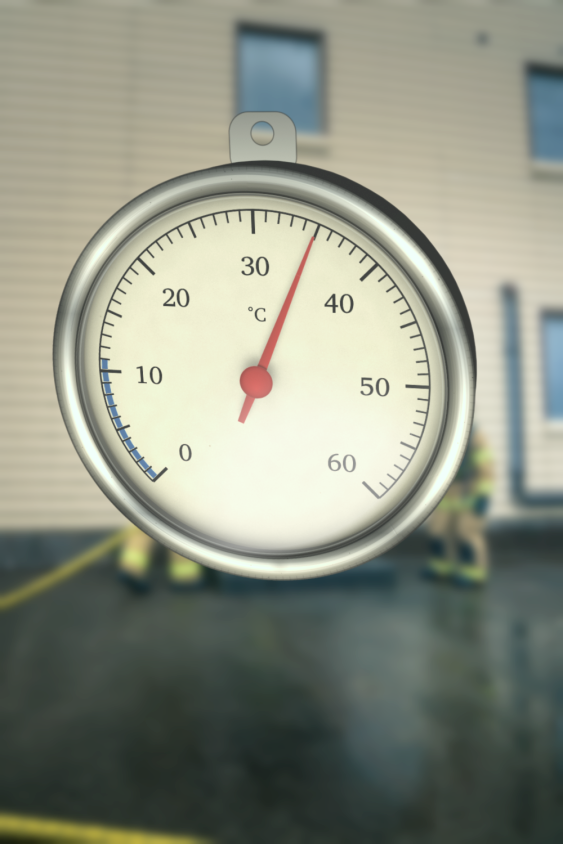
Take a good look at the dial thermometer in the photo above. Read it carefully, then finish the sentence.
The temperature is 35 °C
